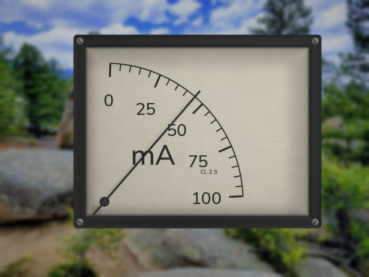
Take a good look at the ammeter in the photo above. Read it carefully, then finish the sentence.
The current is 45 mA
